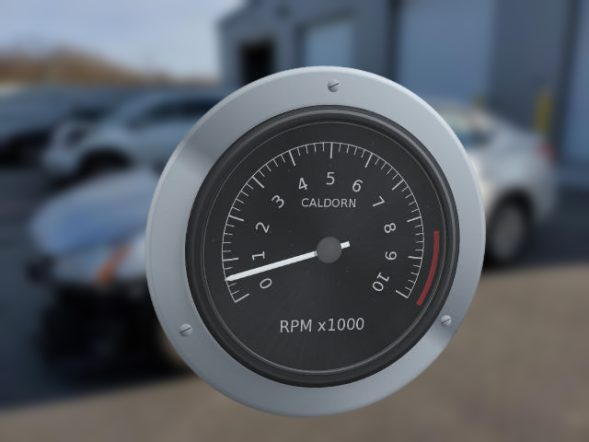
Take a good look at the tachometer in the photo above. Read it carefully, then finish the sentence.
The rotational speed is 600 rpm
